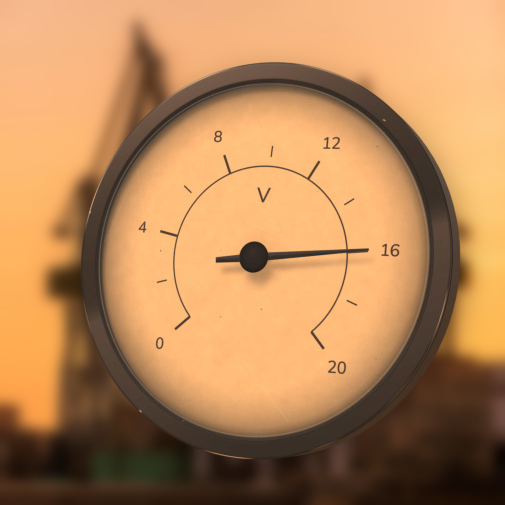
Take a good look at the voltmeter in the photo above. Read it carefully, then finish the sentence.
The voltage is 16 V
